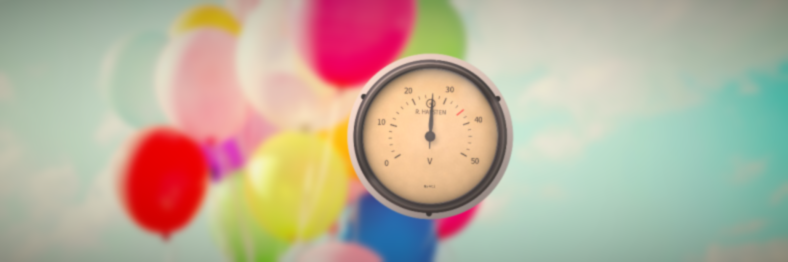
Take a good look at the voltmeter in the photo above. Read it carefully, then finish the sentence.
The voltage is 26 V
